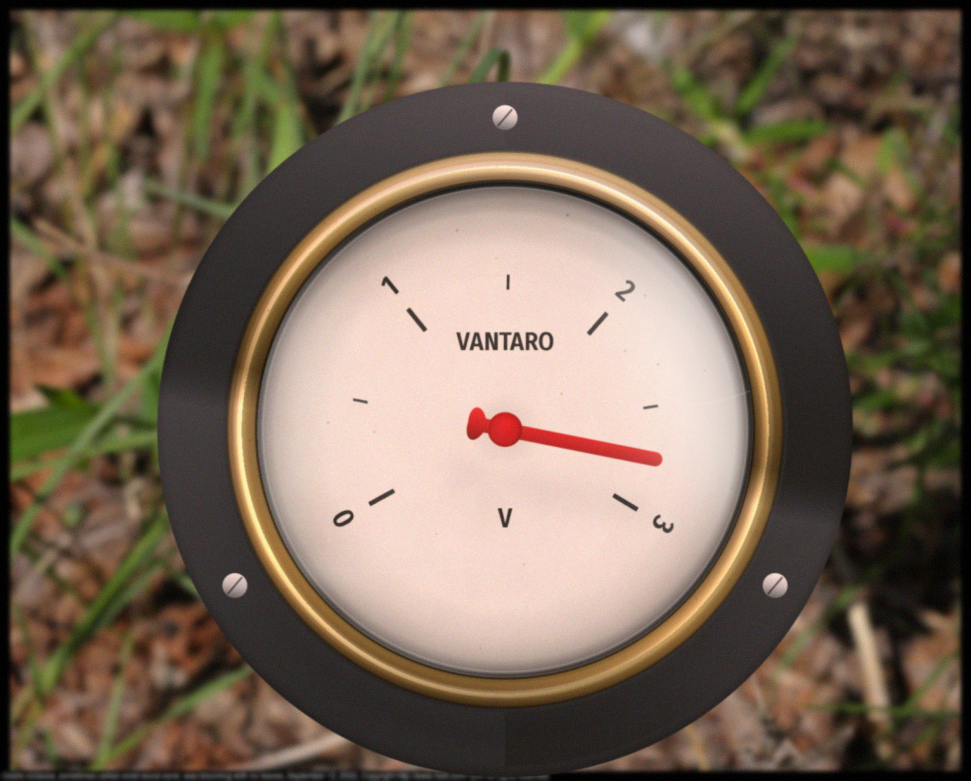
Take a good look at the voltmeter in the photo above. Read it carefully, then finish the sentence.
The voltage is 2.75 V
